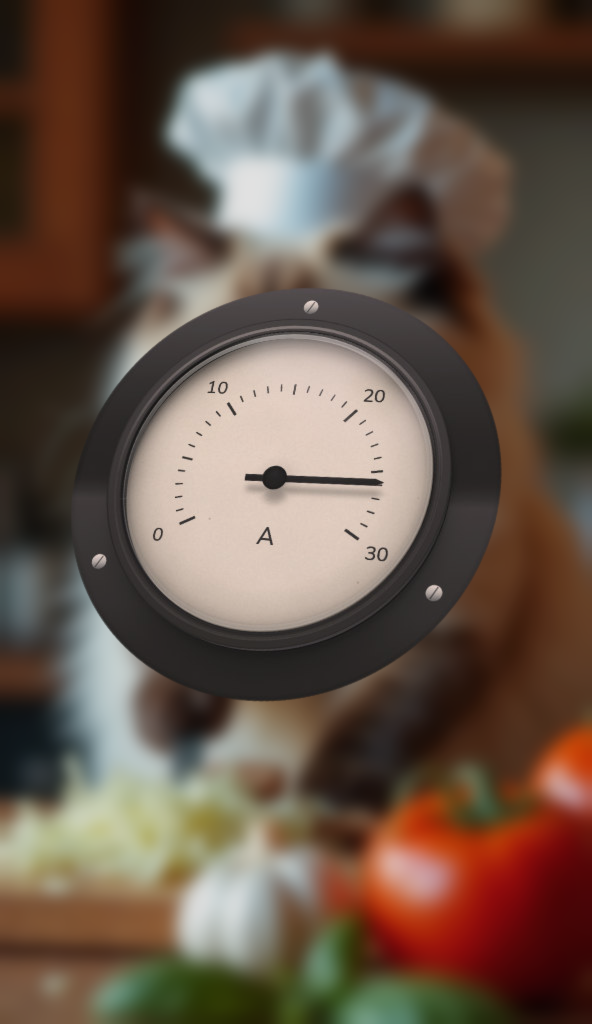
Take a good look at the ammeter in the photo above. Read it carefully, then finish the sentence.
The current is 26 A
